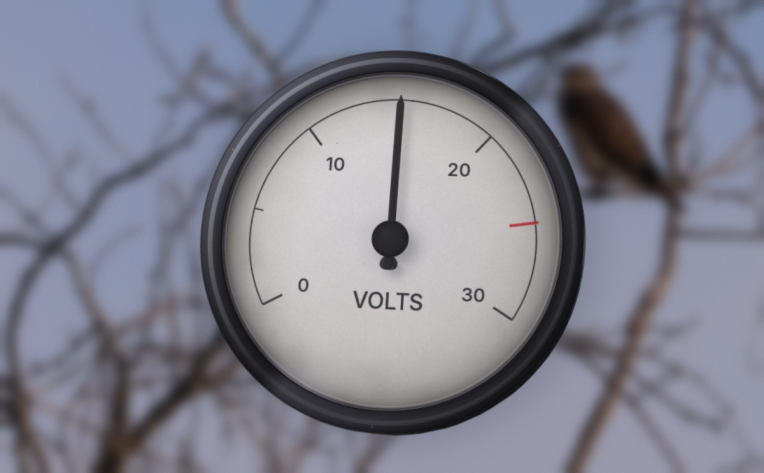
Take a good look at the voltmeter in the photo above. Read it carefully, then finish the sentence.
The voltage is 15 V
